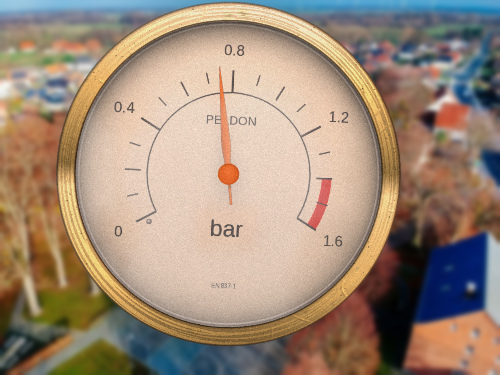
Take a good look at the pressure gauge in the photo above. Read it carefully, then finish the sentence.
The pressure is 0.75 bar
